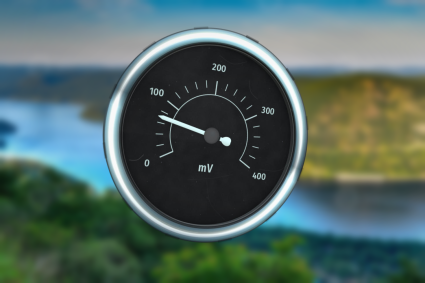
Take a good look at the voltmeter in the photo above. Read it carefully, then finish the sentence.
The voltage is 70 mV
